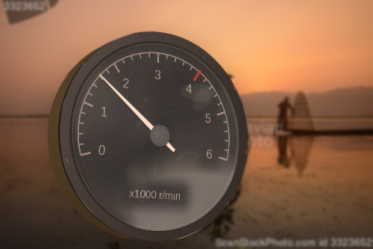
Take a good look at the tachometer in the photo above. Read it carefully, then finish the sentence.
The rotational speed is 1600 rpm
